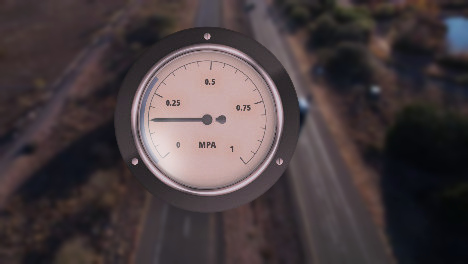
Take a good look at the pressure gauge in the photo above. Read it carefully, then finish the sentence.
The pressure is 0.15 MPa
